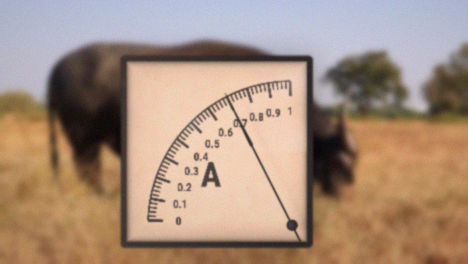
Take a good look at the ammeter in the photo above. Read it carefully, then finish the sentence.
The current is 0.7 A
